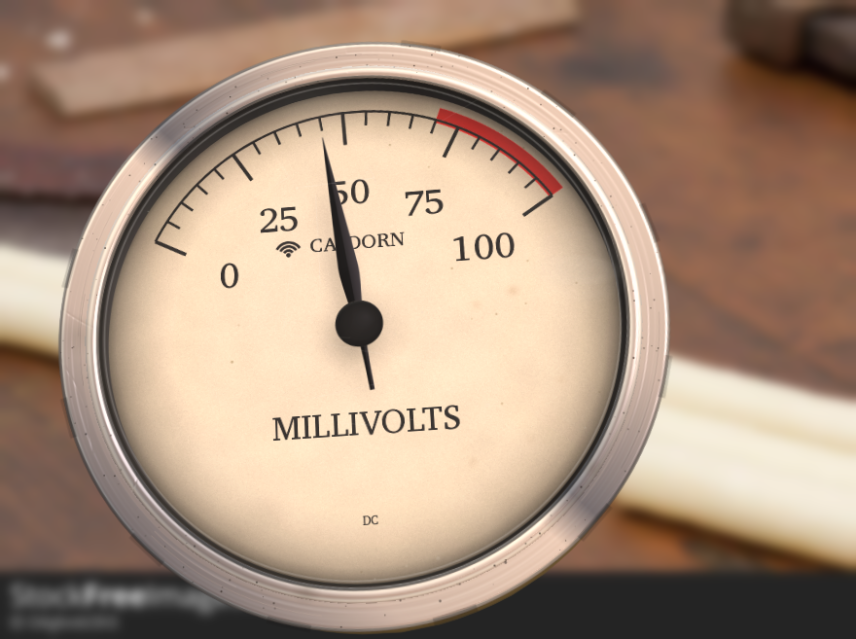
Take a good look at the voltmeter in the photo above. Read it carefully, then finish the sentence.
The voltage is 45 mV
